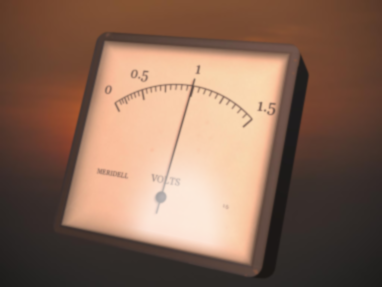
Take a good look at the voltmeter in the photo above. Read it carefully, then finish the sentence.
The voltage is 1 V
